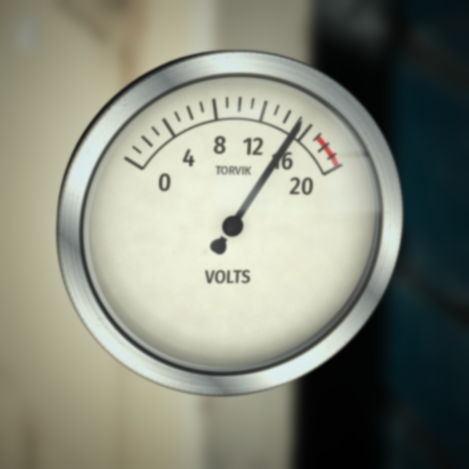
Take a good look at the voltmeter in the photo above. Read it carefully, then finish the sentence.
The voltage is 15 V
